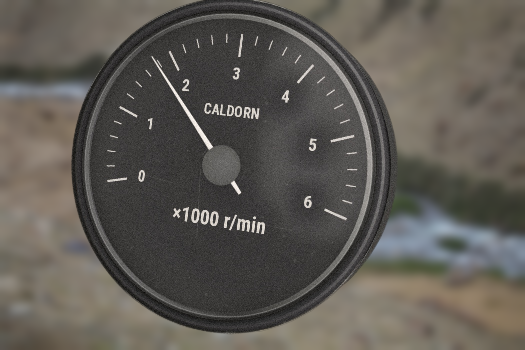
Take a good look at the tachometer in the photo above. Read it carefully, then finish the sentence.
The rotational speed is 1800 rpm
